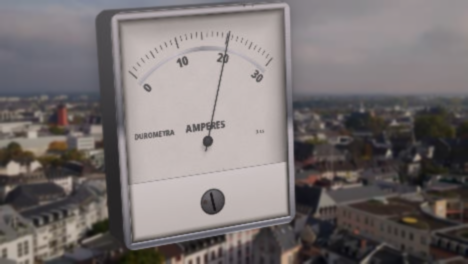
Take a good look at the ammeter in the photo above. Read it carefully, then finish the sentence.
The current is 20 A
